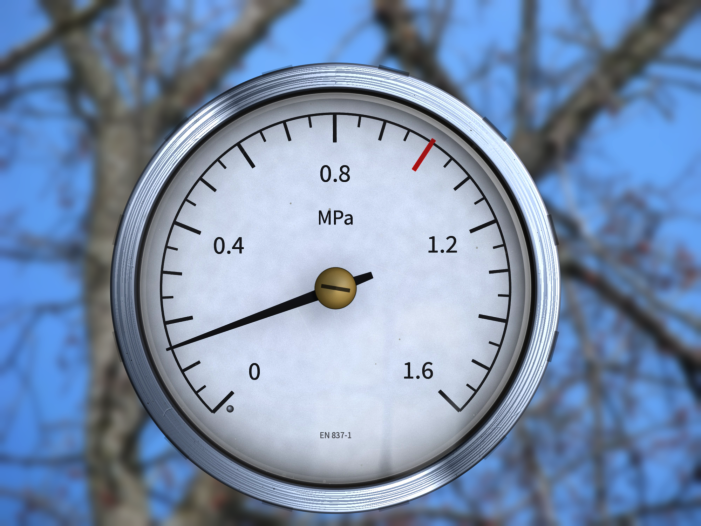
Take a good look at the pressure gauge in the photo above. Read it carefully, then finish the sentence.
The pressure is 0.15 MPa
